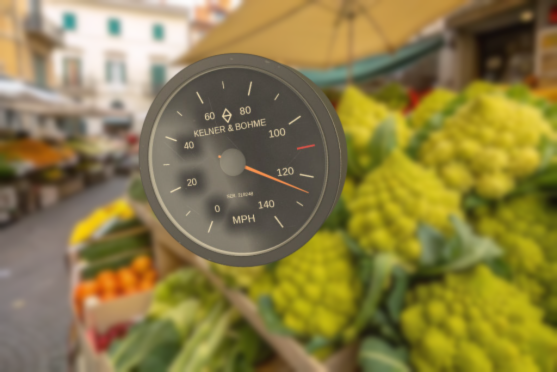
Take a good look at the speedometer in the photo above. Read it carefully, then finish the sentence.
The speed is 125 mph
